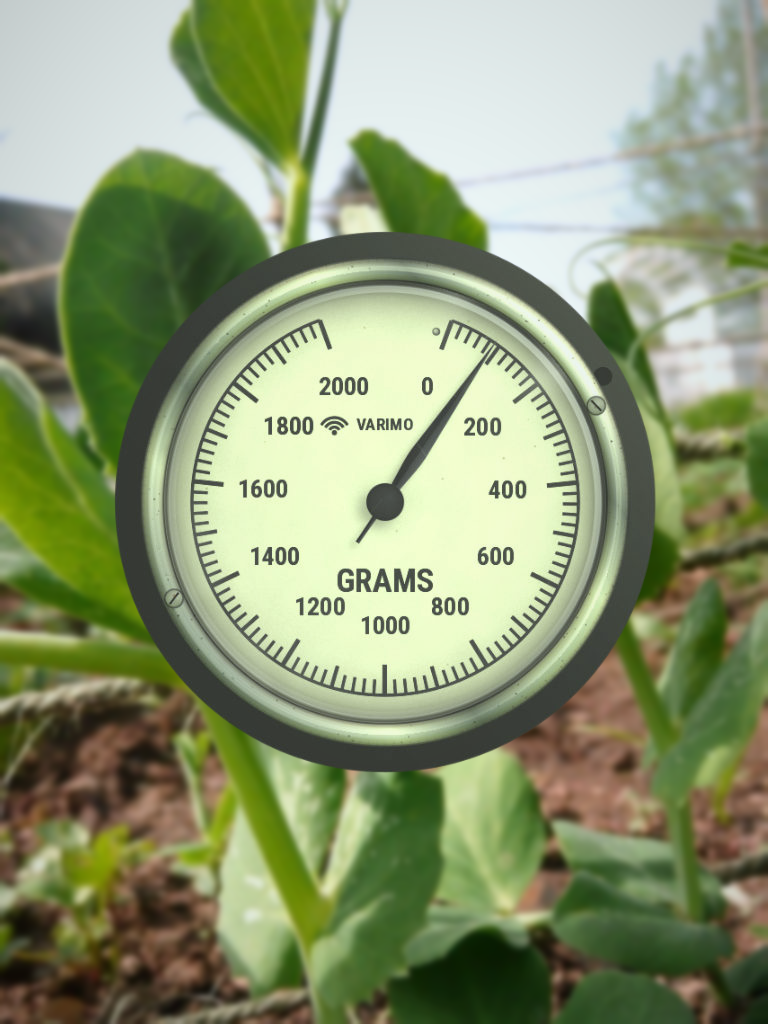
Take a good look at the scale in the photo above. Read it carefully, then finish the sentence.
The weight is 90 g
